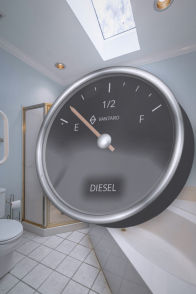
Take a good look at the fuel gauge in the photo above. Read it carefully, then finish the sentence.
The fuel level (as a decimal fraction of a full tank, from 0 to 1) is 0.125
